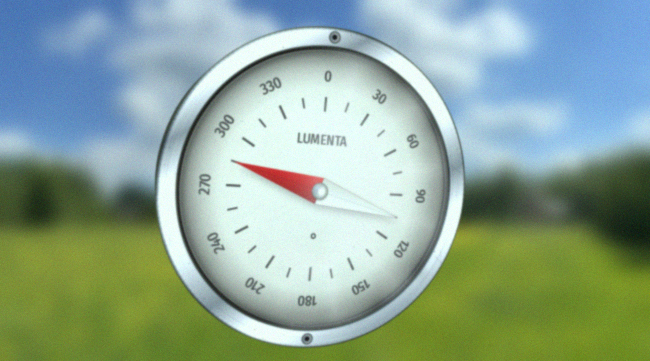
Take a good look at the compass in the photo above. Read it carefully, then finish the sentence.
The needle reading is 285 °
